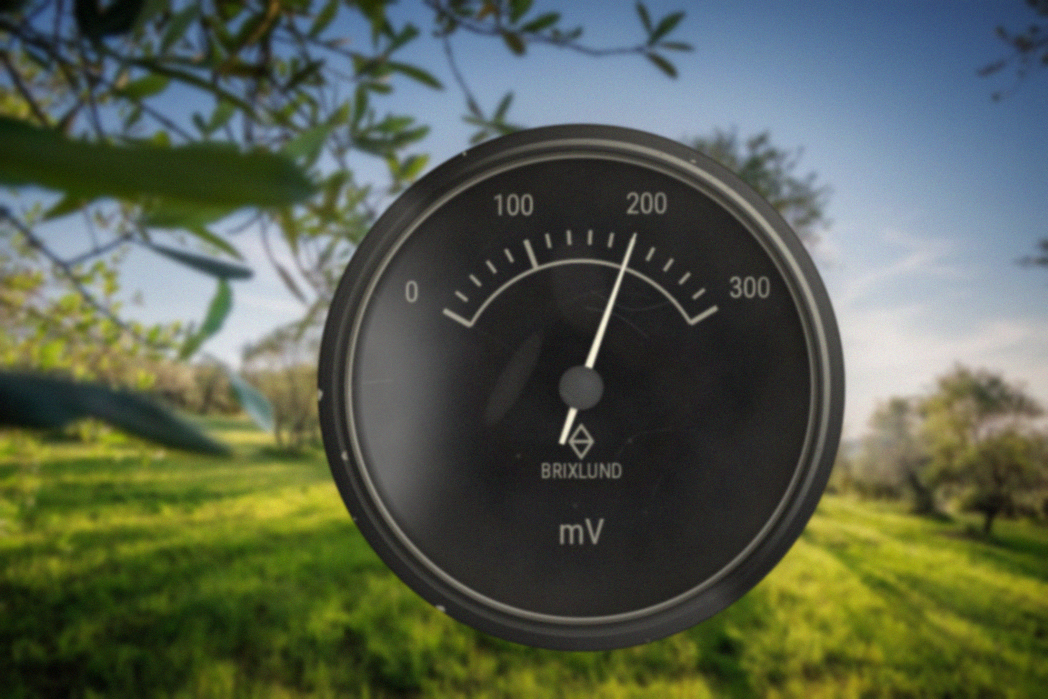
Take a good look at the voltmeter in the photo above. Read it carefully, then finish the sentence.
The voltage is 200 mV
